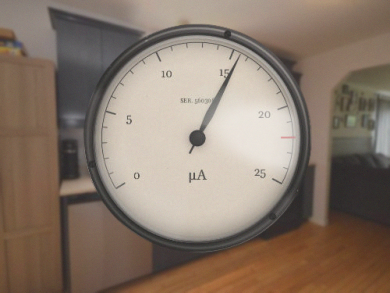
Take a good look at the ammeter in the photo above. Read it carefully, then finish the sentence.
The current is 15.5 µA
